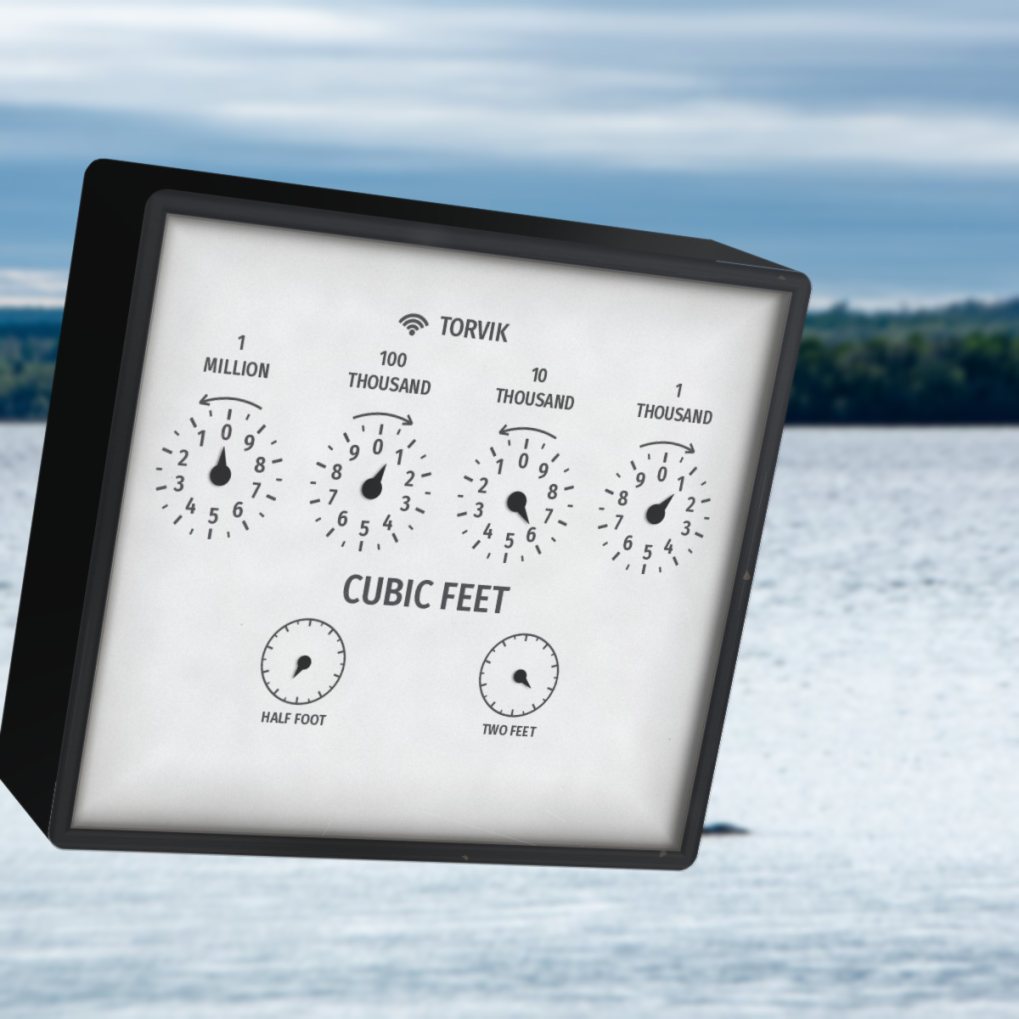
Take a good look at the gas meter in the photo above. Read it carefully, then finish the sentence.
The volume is 6100 ft³
